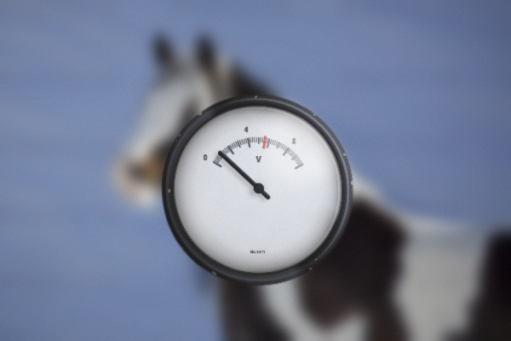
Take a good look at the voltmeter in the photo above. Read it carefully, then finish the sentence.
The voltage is 1 V
